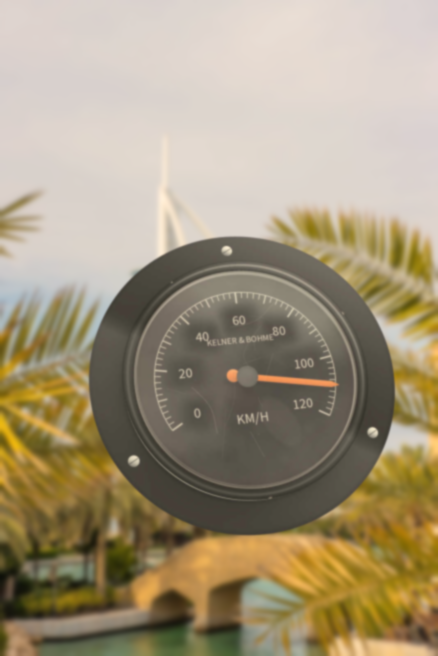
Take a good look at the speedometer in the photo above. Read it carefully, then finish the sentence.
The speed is 110 km/h
